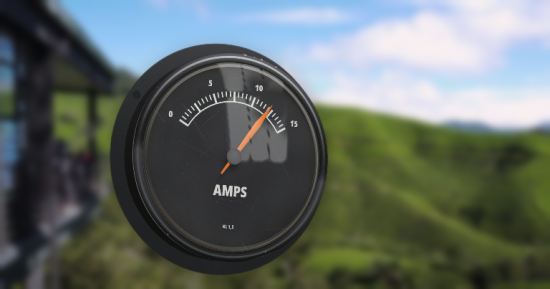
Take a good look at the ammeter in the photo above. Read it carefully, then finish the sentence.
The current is 12 A
